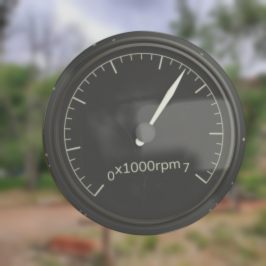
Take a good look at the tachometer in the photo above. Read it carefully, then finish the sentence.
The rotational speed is 4500 rpm
